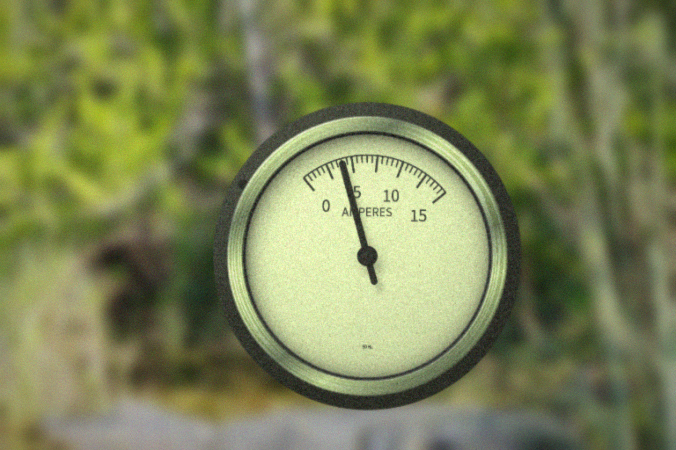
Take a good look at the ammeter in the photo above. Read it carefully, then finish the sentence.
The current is 4 A
